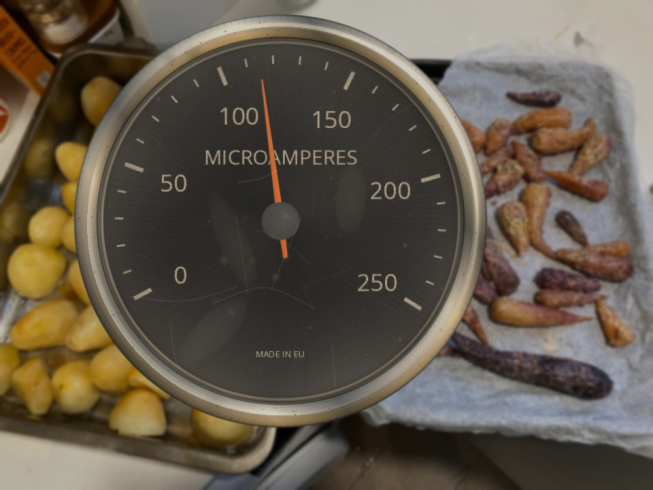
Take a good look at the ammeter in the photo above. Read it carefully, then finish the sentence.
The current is 115 µA
